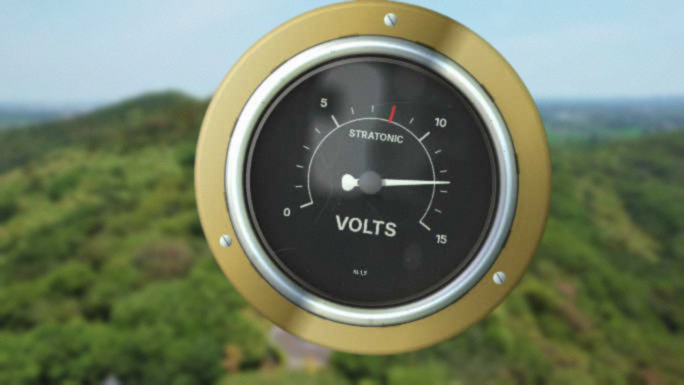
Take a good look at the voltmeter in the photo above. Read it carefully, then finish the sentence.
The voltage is 12.5 V
